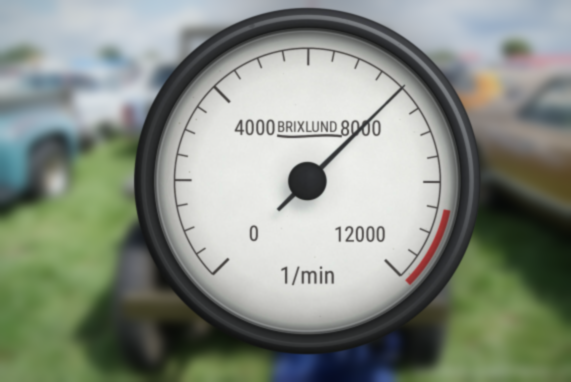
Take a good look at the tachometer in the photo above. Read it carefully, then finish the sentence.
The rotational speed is 8000 rpm
